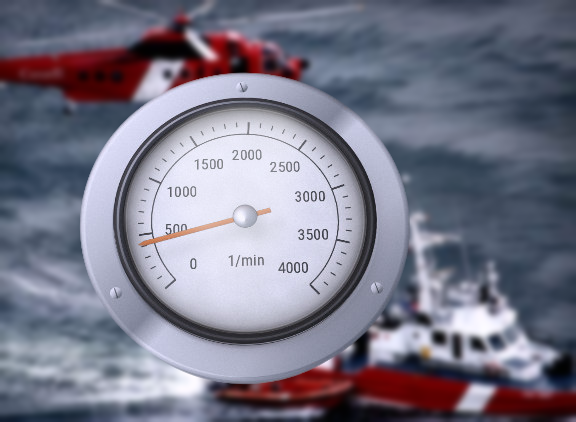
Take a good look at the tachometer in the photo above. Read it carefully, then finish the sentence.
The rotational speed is 400 rpm
